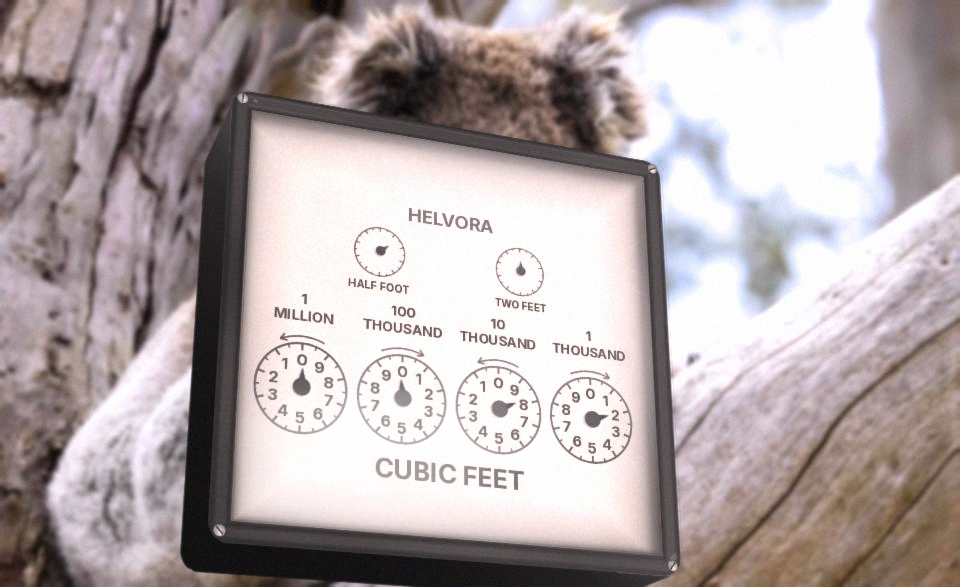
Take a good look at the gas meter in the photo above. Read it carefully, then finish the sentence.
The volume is 998200 ft³
